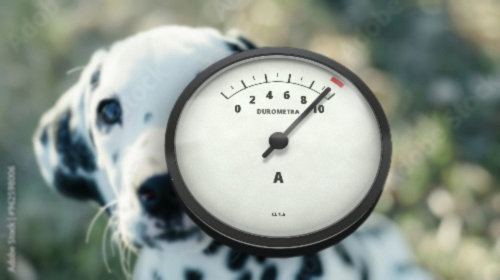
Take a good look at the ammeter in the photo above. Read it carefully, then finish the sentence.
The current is 9.5 A
